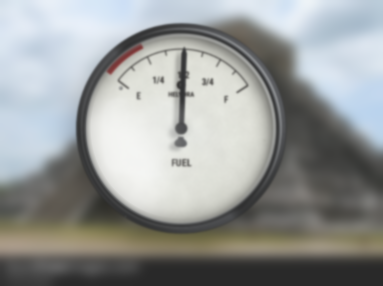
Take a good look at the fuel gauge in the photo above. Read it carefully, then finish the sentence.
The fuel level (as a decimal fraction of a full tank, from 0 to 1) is 0.5
